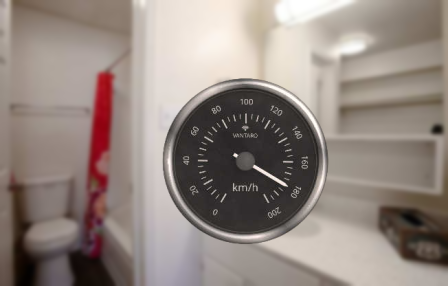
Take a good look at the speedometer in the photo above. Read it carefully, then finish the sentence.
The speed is 180 km/h
